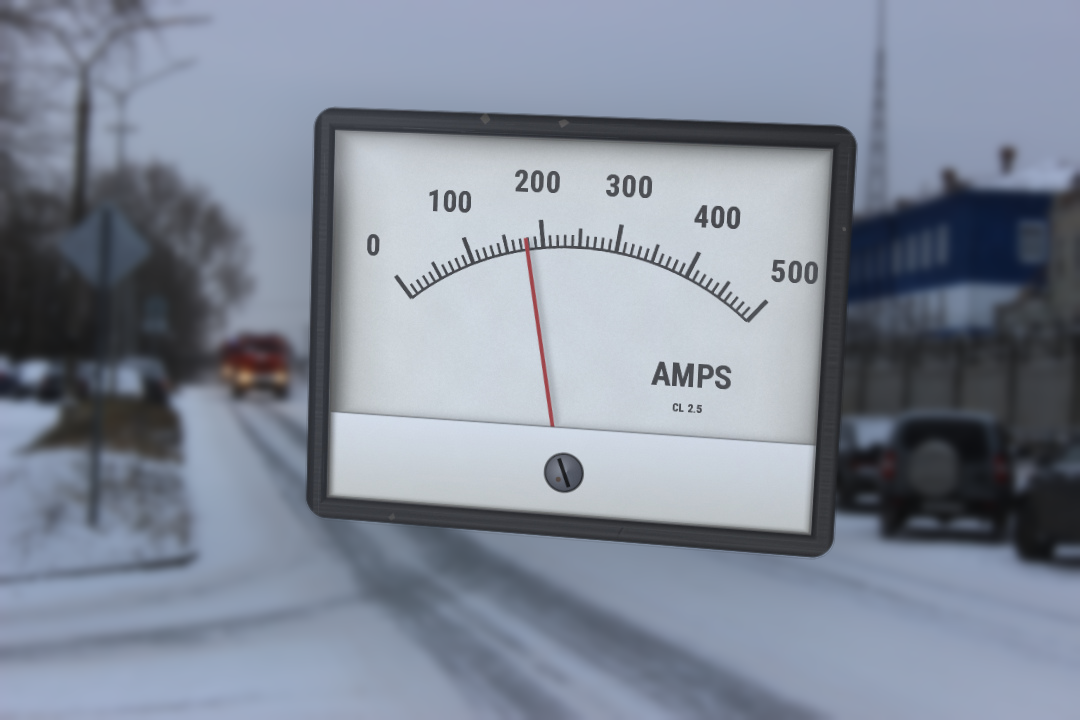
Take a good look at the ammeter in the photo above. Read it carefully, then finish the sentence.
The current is 180 A
